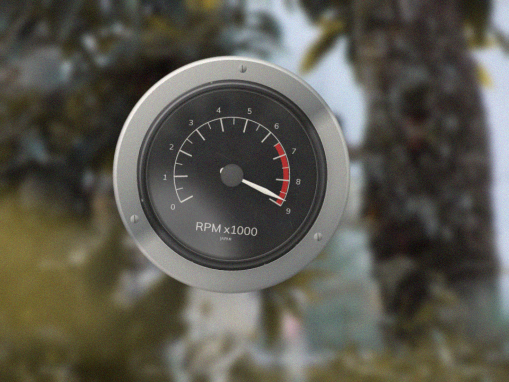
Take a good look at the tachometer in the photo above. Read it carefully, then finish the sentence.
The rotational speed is 8750 rpm
